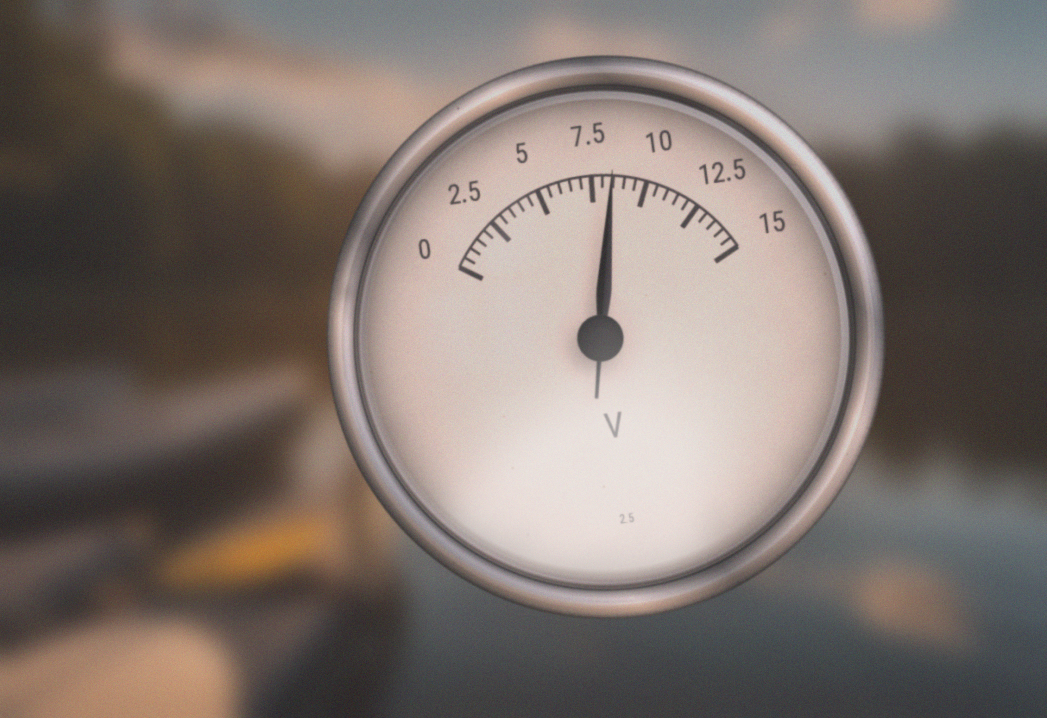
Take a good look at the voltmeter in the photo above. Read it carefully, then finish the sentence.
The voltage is 8.5 V
